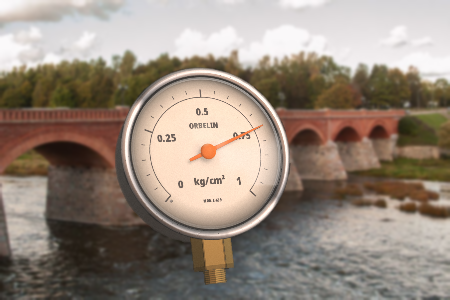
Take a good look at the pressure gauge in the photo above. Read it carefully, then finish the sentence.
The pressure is 0.75 kg/cm²
